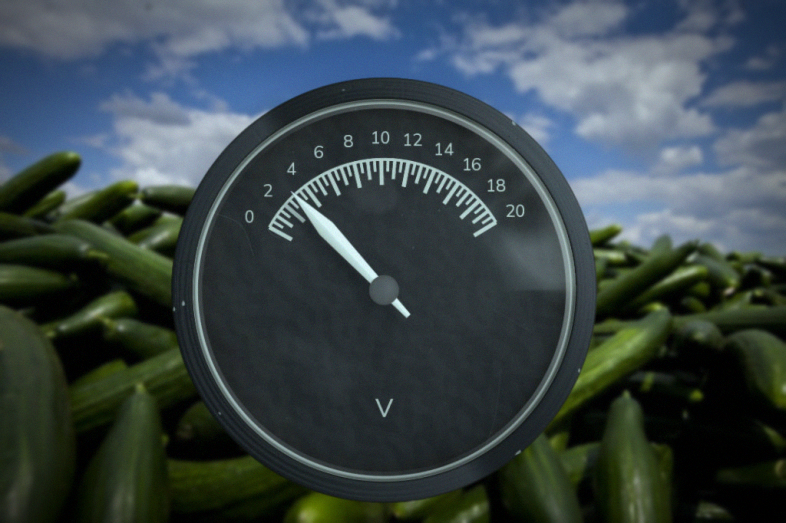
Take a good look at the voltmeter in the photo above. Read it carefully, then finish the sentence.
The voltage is 3 V
